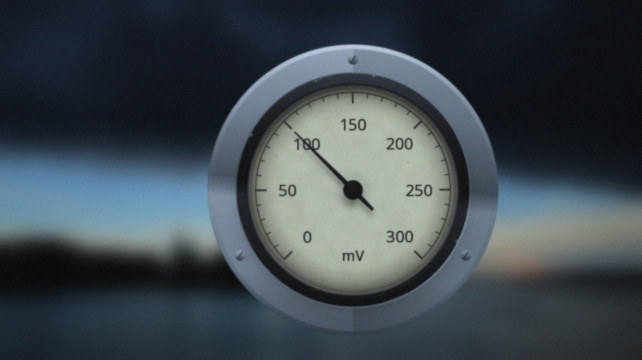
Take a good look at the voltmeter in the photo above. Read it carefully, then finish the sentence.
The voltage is 100 mV
